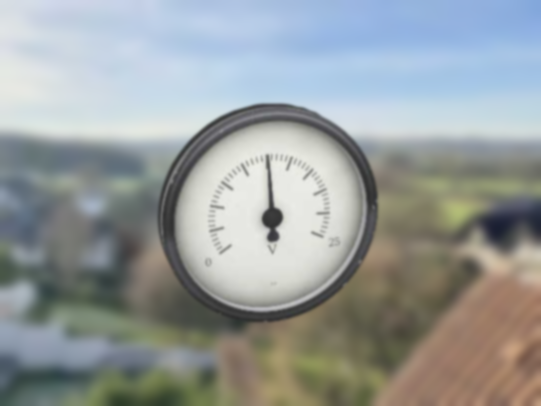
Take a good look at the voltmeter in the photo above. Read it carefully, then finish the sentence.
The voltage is 12.5 V
